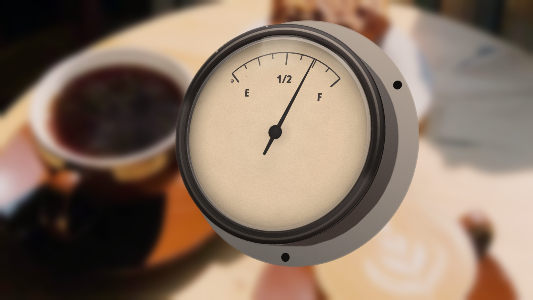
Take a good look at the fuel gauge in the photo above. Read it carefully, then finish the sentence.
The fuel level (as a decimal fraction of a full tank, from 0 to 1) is 0.75
